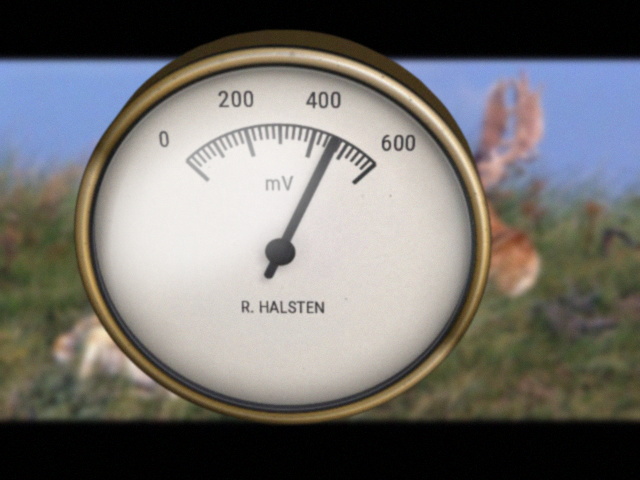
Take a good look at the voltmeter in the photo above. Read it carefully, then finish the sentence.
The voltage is 460 mV
